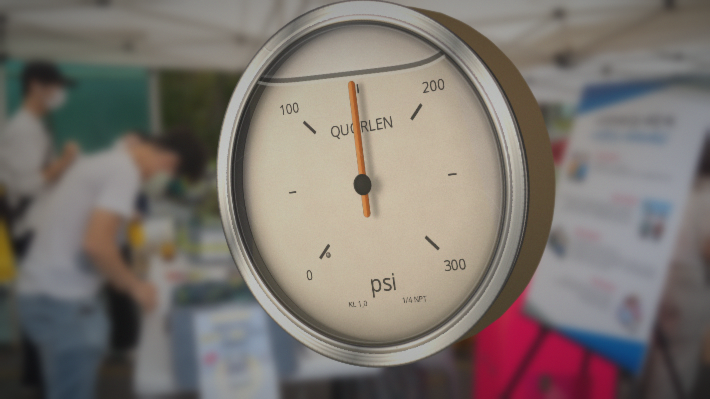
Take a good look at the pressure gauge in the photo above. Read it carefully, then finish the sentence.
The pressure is 150 psi
